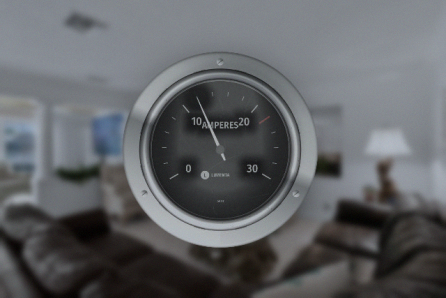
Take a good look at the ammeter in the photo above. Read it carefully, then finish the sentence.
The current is 12 A
